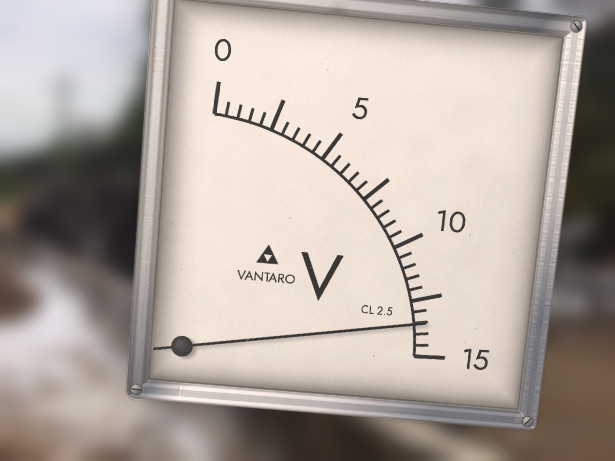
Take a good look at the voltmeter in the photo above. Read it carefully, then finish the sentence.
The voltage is 13.5 V
